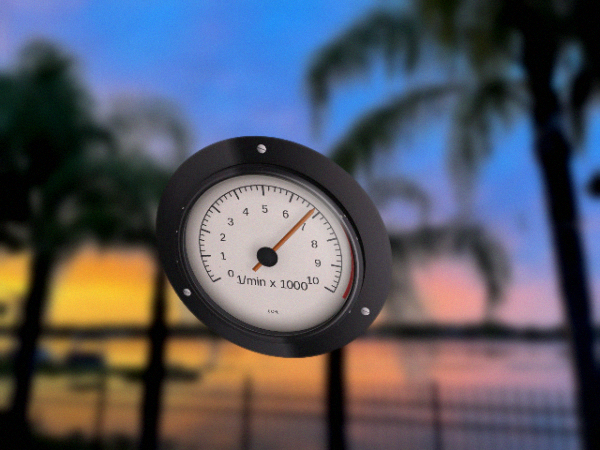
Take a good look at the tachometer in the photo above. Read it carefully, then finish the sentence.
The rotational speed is 6800 rpm
